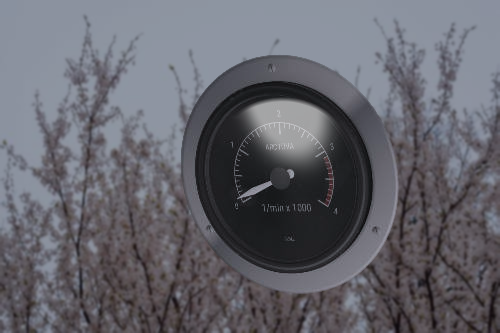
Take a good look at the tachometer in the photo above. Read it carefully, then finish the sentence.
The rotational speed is 100 rpm
